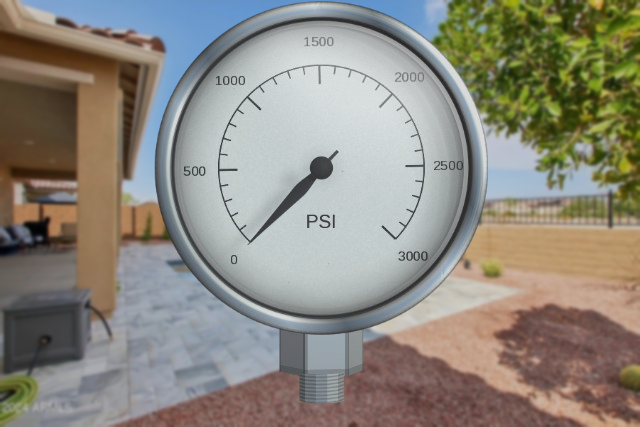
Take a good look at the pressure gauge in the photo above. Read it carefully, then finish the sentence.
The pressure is 0 psi
